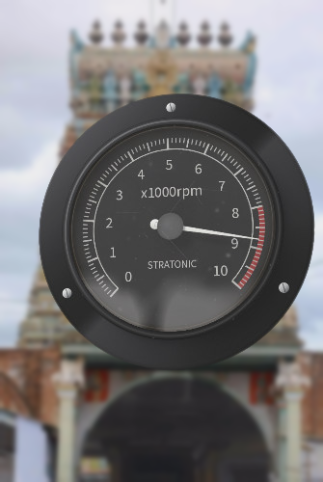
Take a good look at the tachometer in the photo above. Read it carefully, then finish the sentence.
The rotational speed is 8800 rpm
